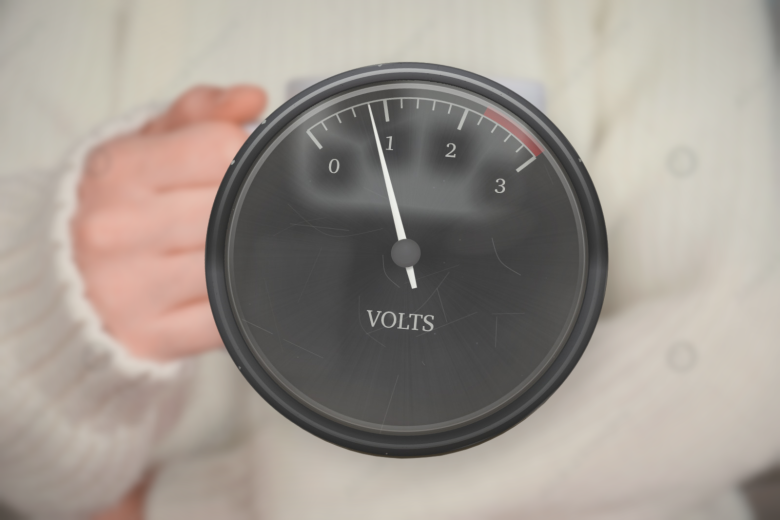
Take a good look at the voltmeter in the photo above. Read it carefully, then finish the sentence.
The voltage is 0.8 V
